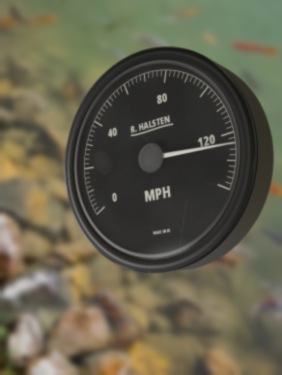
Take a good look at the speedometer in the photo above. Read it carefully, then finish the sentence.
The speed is 124 mph
